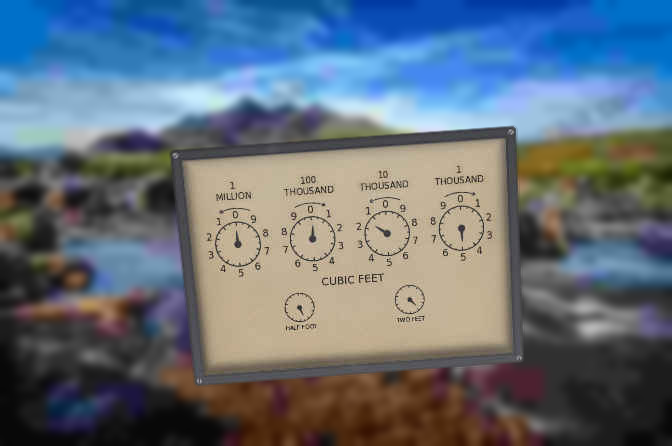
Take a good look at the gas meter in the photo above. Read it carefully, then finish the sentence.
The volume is 1500 ft³
